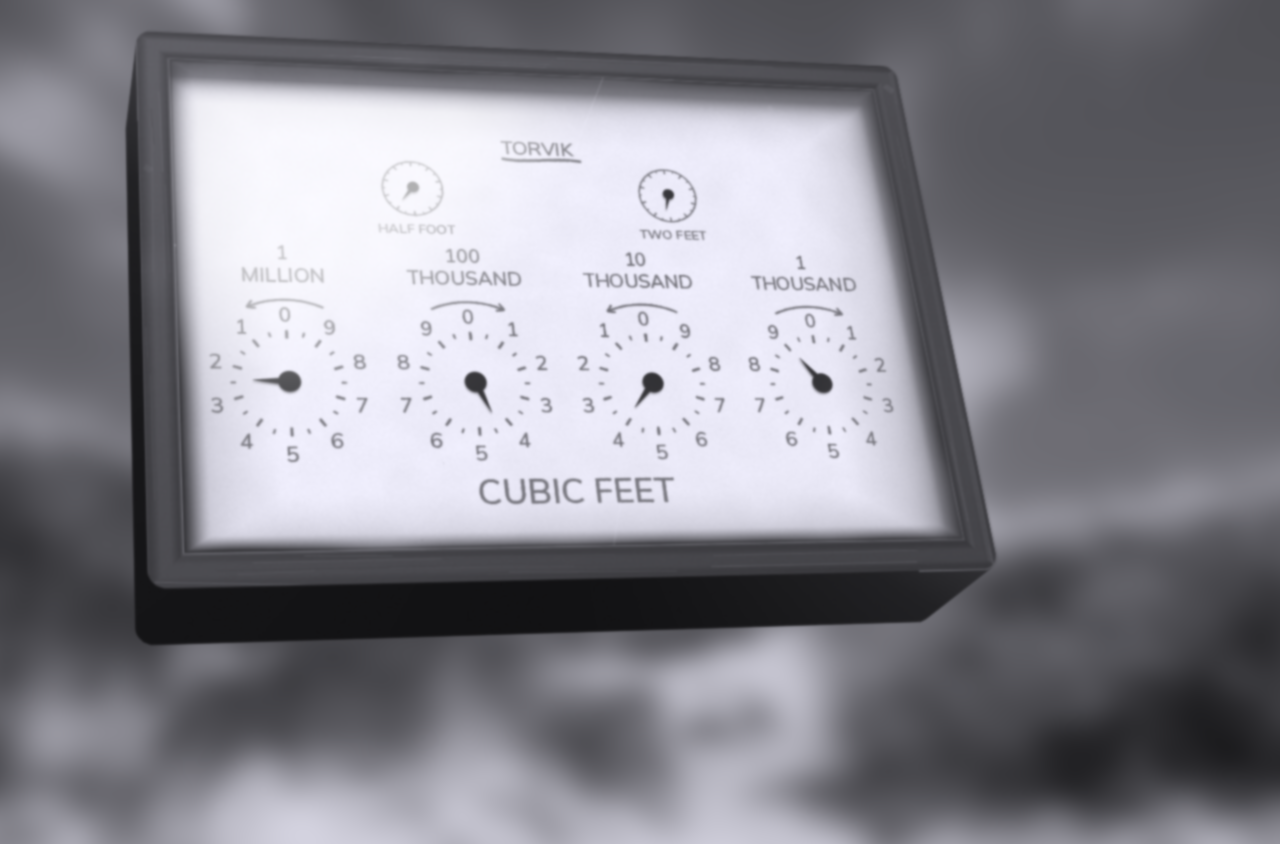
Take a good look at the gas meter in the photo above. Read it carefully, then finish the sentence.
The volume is 243900 ft³
